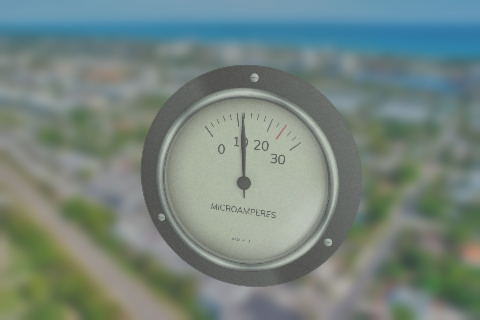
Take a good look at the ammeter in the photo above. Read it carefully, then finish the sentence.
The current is 12 µA
